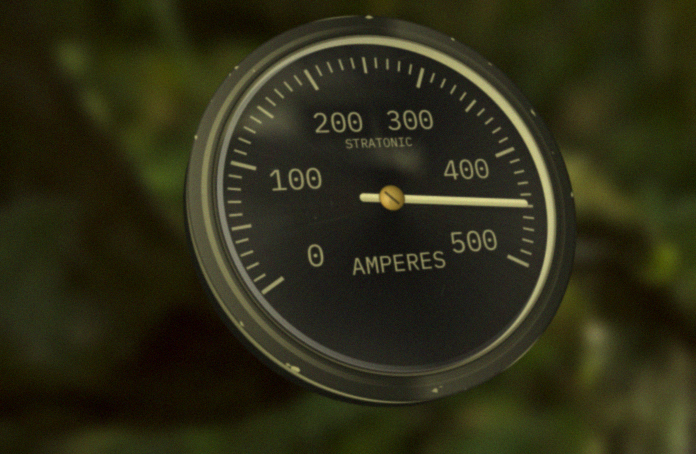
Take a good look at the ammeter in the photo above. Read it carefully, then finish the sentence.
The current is 450 A
